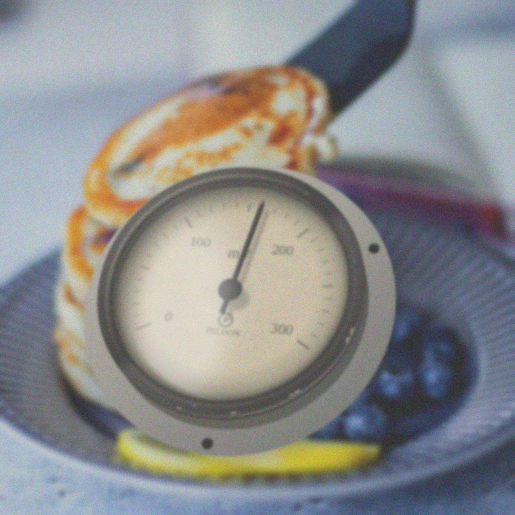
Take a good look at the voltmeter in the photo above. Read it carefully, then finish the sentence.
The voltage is 160 mV
